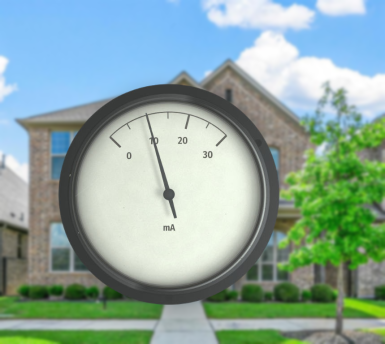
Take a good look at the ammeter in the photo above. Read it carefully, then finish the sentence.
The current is 10 mA
